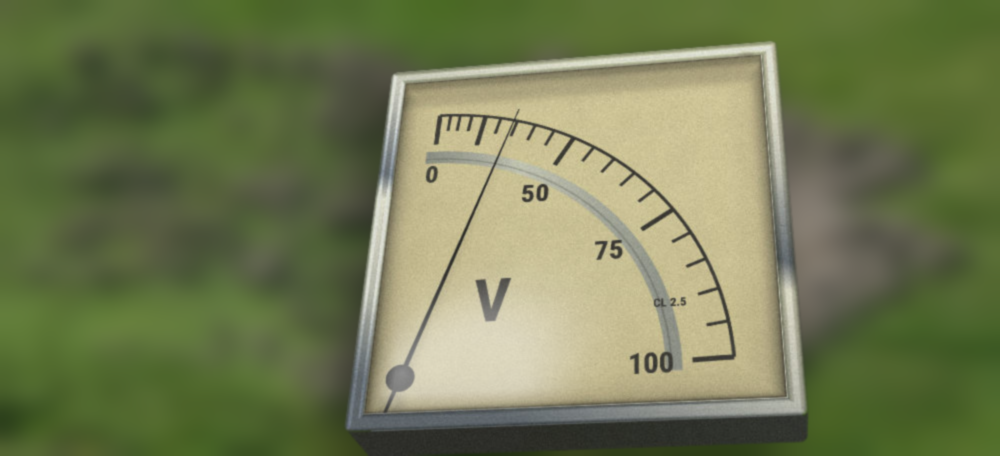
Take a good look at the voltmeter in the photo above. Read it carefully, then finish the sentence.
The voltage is 35 V
